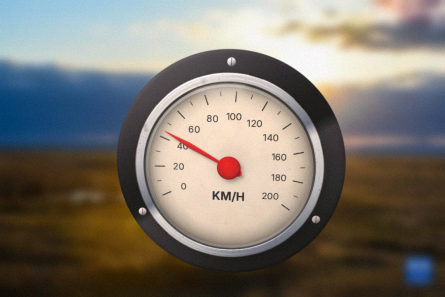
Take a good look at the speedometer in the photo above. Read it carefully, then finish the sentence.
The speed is 45 km/h
